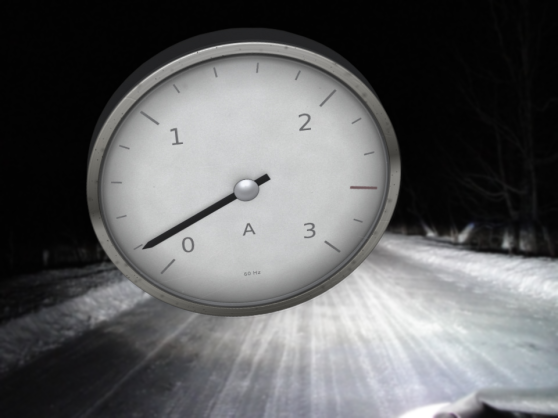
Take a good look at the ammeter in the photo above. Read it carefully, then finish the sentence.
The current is 0.2 A
